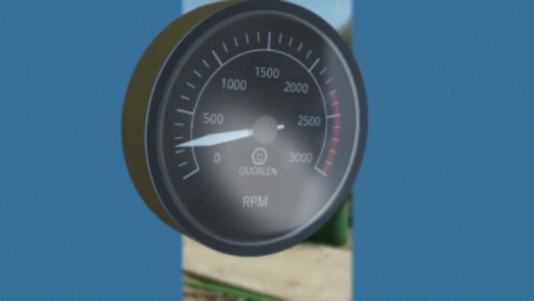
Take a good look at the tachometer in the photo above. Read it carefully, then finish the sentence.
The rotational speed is 250 rpm
